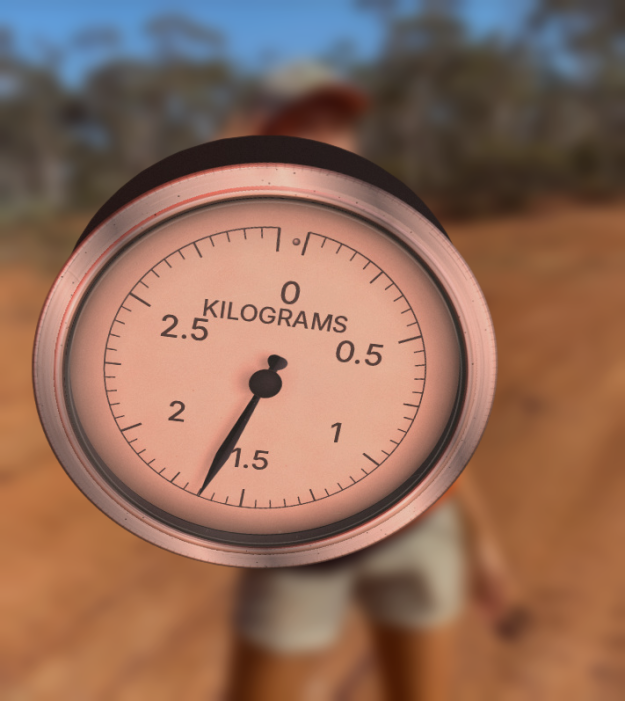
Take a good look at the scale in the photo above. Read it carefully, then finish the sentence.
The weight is 1.65 kg
